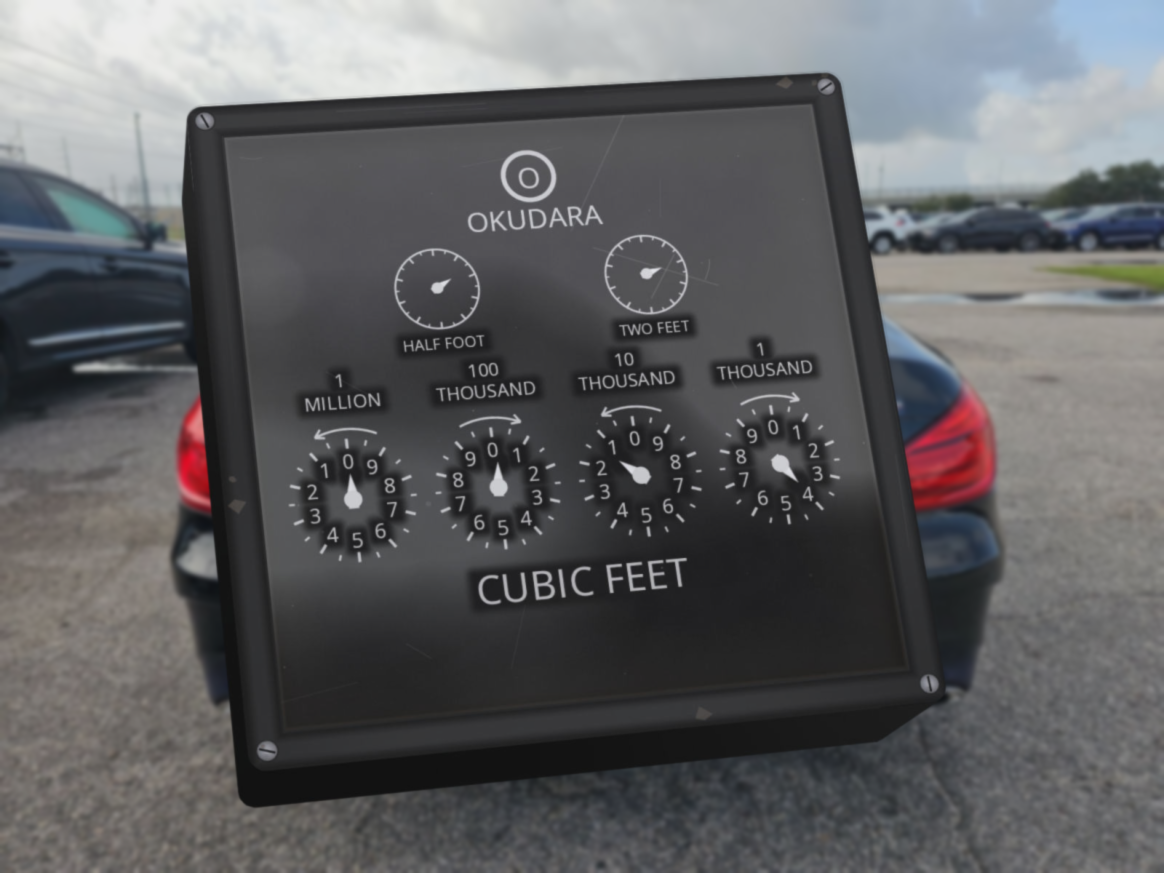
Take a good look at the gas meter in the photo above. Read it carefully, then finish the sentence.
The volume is 1400 ft³
